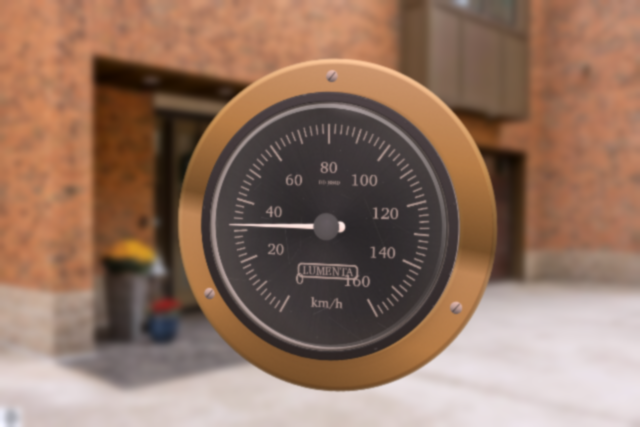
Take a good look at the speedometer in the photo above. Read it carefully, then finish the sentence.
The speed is 32 km/h
